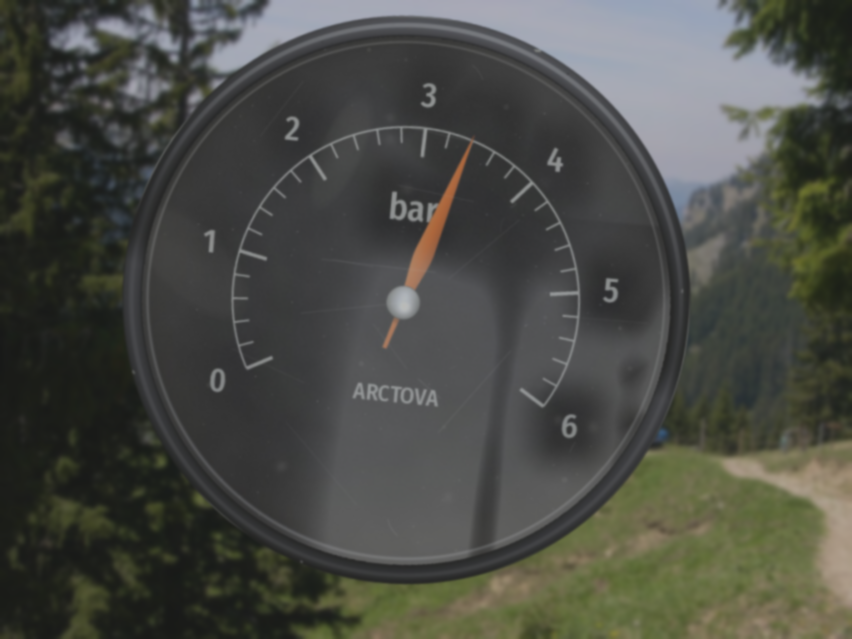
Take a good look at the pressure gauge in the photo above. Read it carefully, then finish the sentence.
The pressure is 3.4 bar
